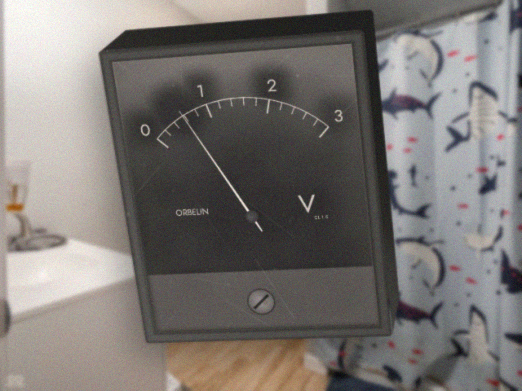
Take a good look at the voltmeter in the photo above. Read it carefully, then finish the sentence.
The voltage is 0.6 V
